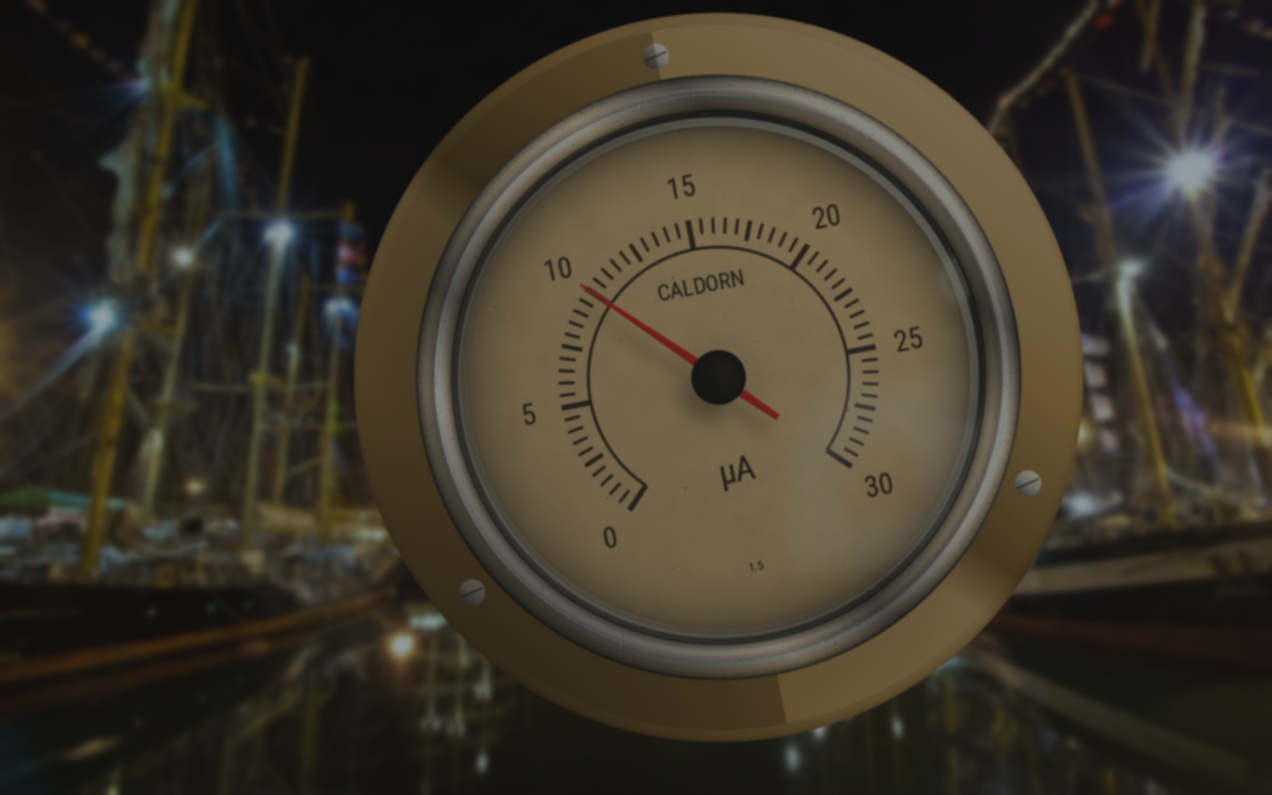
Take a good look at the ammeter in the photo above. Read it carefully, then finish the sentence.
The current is 10 µA
